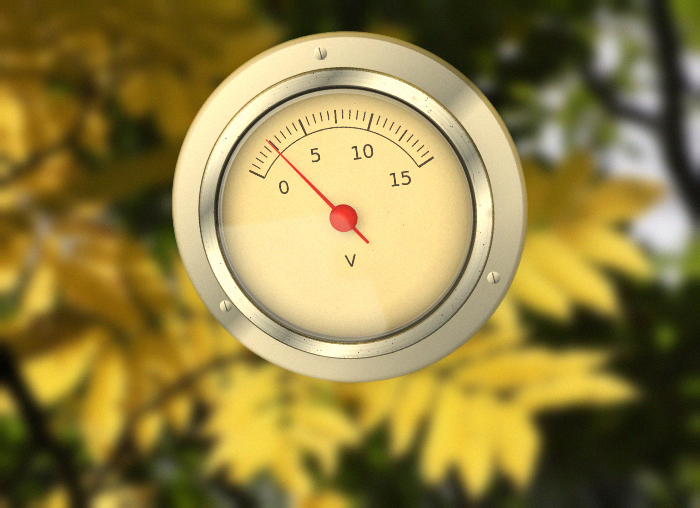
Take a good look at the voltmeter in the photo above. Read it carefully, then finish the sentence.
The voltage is 2.5 V
